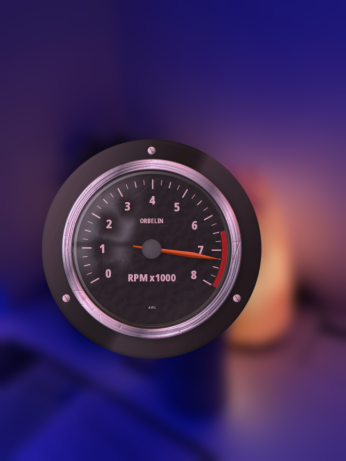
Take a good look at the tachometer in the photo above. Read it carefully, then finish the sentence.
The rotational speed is 7250 rpm
